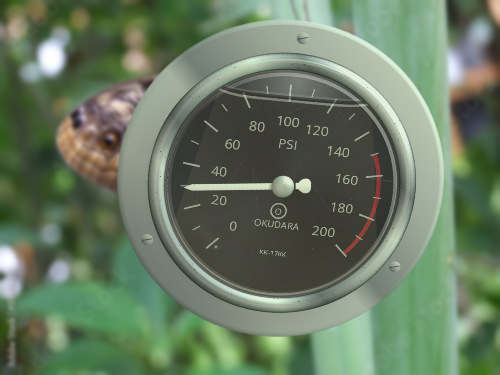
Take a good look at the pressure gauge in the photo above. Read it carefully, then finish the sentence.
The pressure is 30 psi
